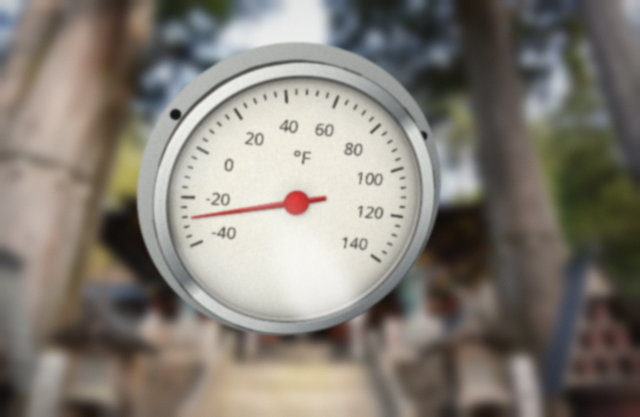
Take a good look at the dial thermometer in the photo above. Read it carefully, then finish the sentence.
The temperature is -28 °F
